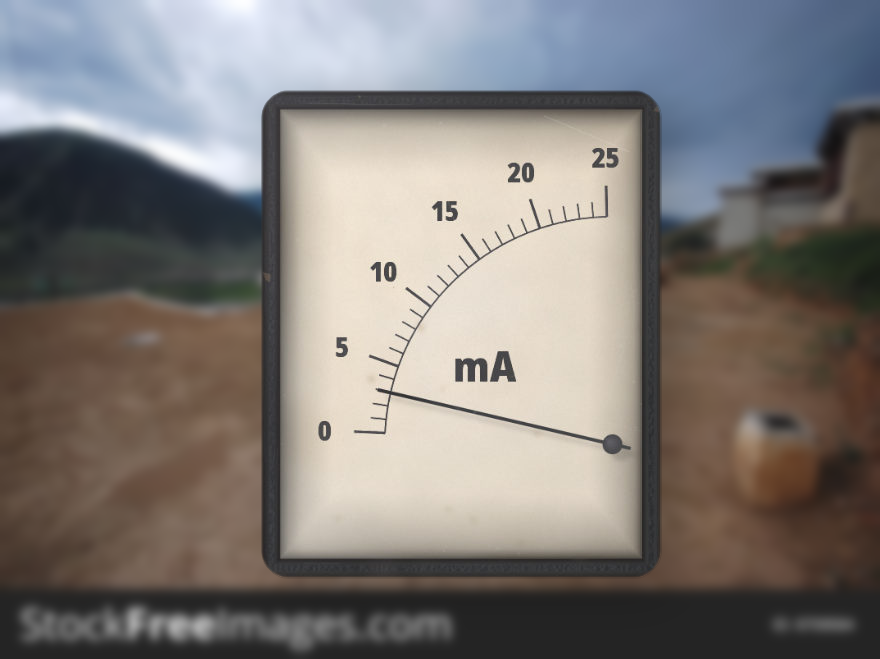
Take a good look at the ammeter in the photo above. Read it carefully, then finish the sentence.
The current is 3 mA
